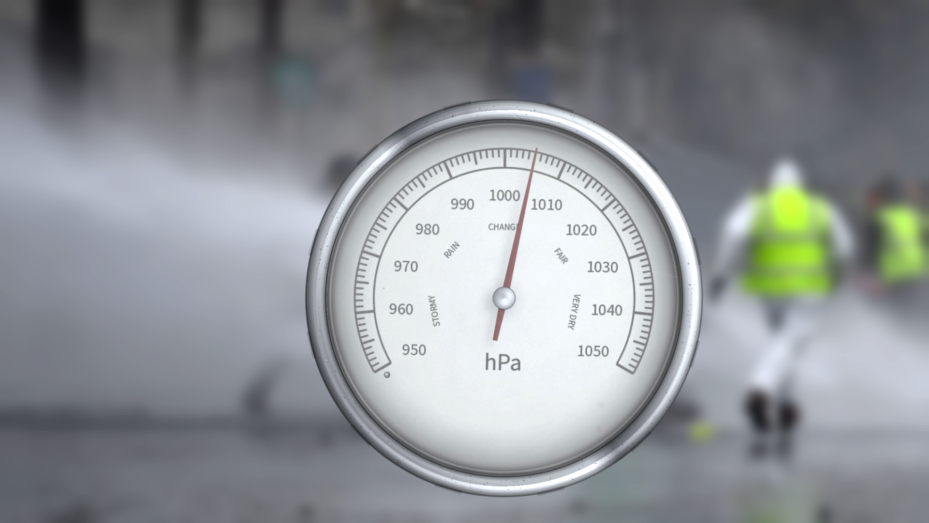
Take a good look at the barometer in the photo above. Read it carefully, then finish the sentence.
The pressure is 1005 hPa
